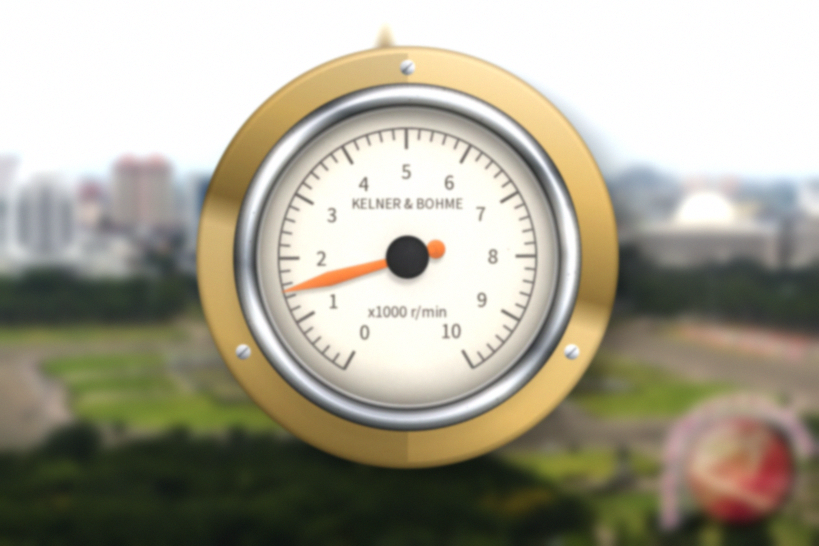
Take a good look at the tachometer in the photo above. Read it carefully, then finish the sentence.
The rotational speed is 1500 rpm
